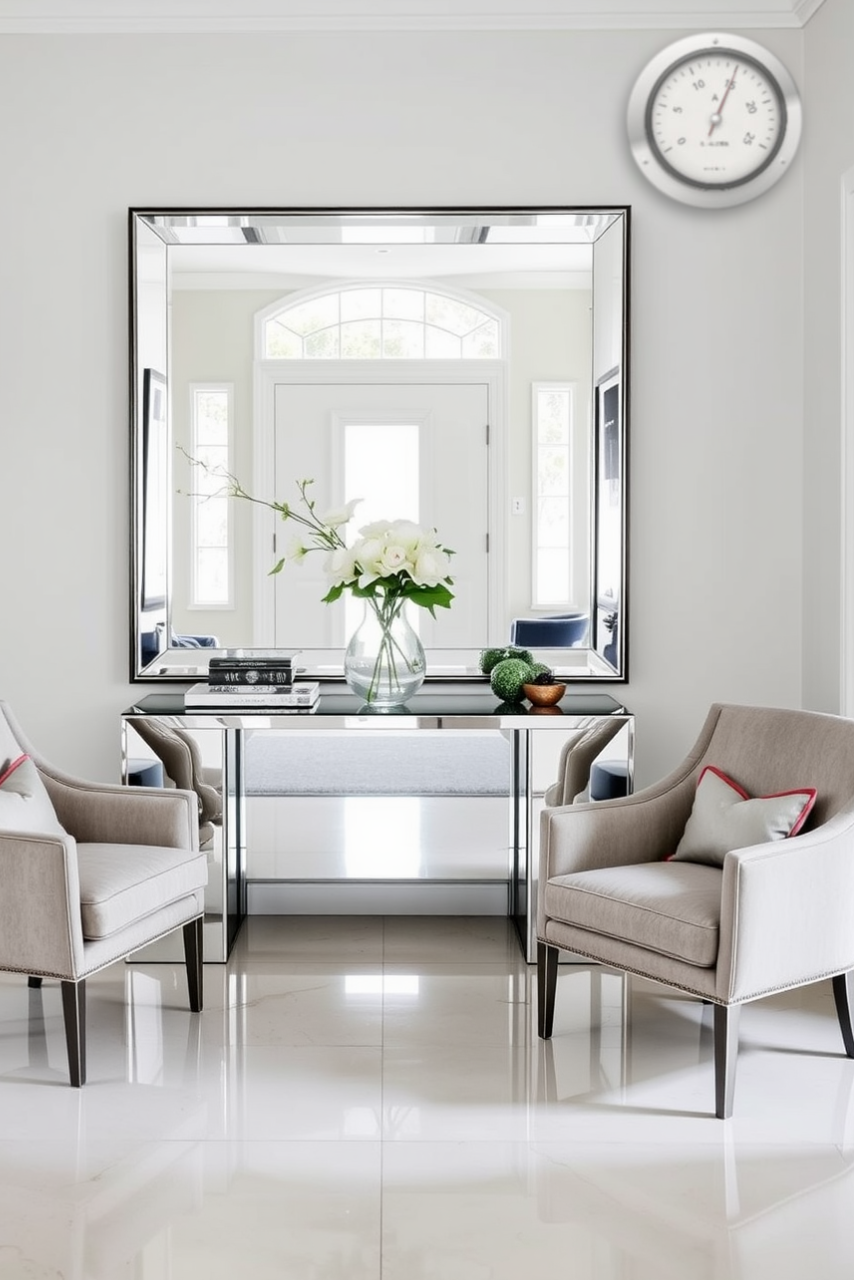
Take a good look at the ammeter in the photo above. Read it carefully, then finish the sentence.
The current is 15 A
